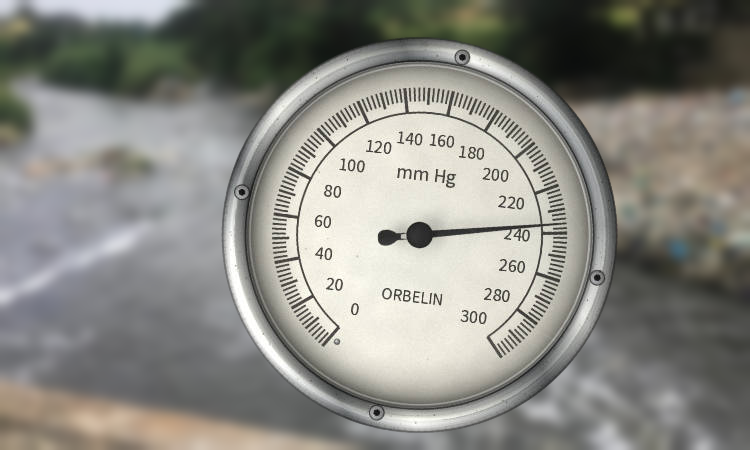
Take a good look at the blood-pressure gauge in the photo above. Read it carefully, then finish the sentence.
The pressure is 236 mmHg
